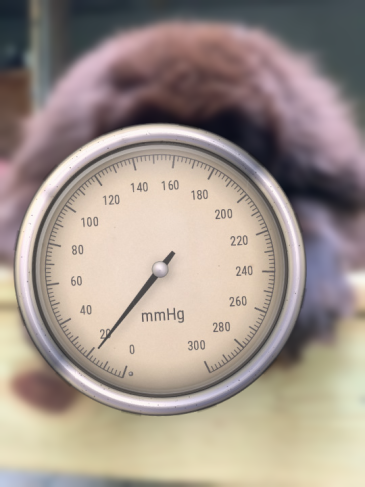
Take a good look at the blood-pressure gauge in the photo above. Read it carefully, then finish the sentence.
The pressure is 18 mmHg
